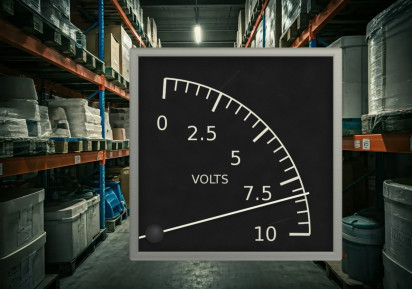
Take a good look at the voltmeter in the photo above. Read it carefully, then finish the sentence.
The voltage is 8.25 V
